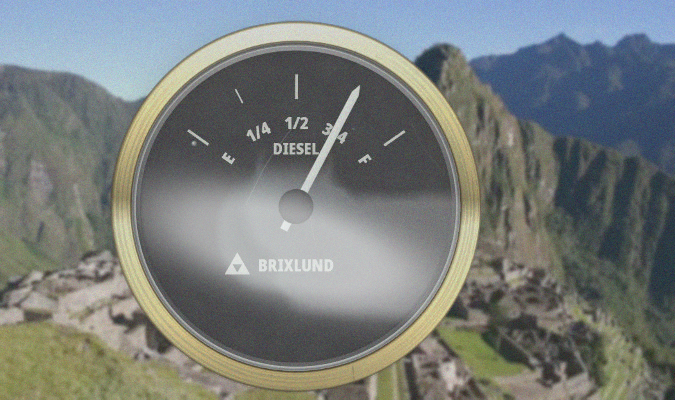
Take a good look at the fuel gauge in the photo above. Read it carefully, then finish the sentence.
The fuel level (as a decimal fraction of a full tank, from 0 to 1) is 0.75
